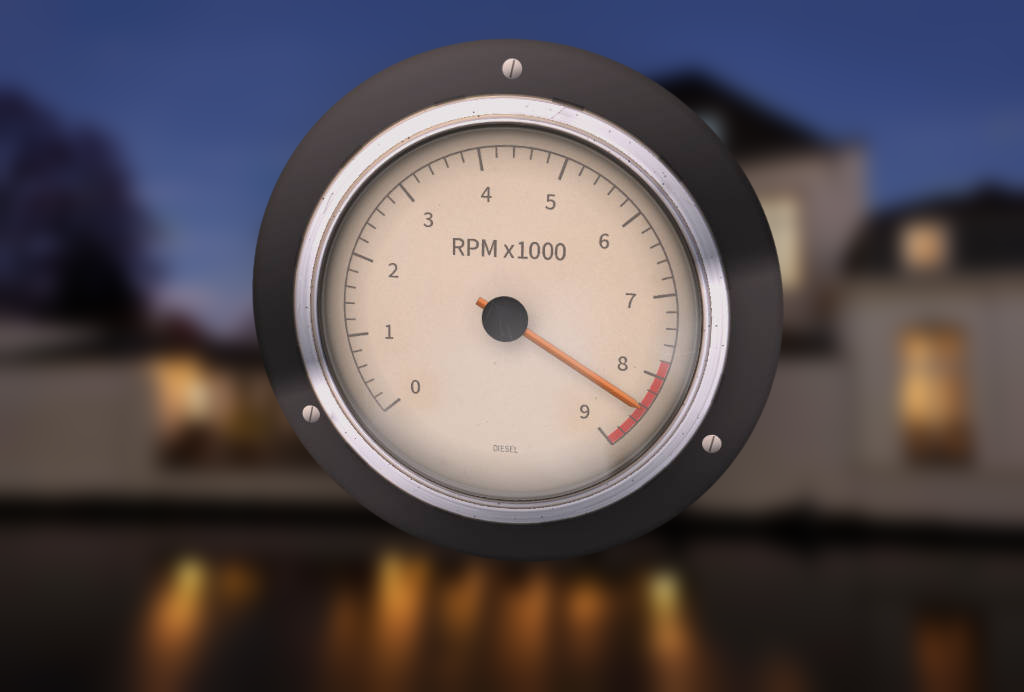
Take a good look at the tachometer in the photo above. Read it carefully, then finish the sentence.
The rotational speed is 8400 rpm
